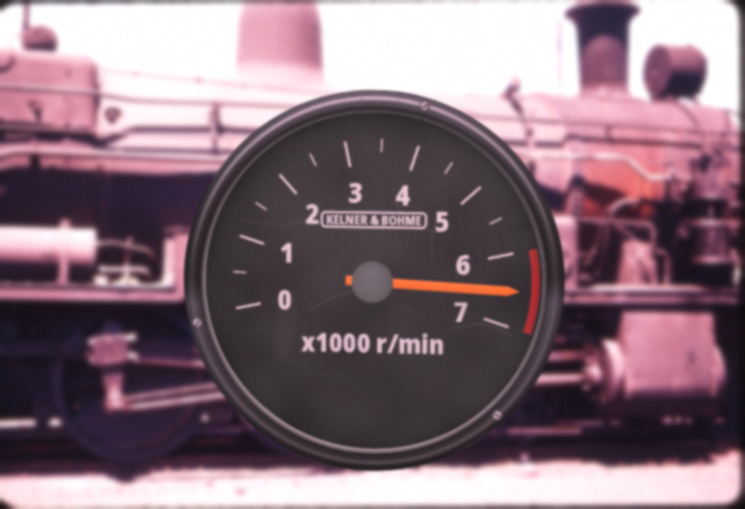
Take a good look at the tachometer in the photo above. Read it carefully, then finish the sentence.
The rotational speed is 6500 rpm
